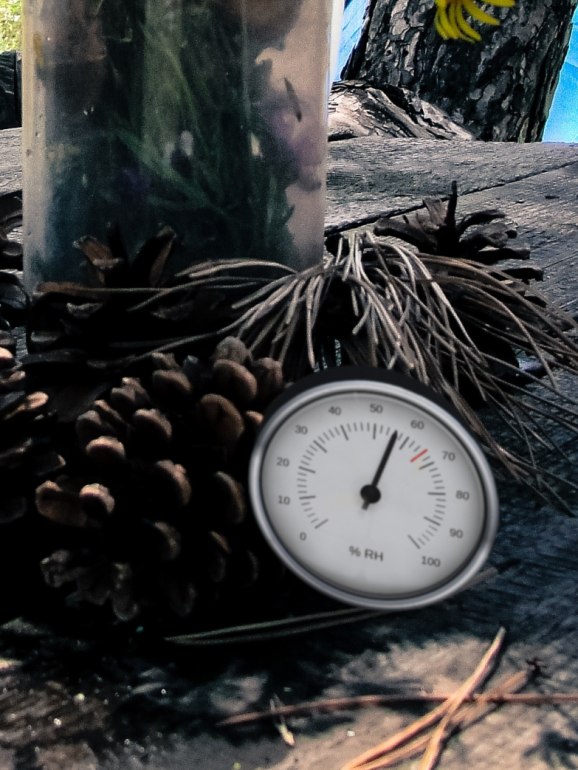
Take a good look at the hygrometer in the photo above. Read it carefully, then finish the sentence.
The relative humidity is 56 %
